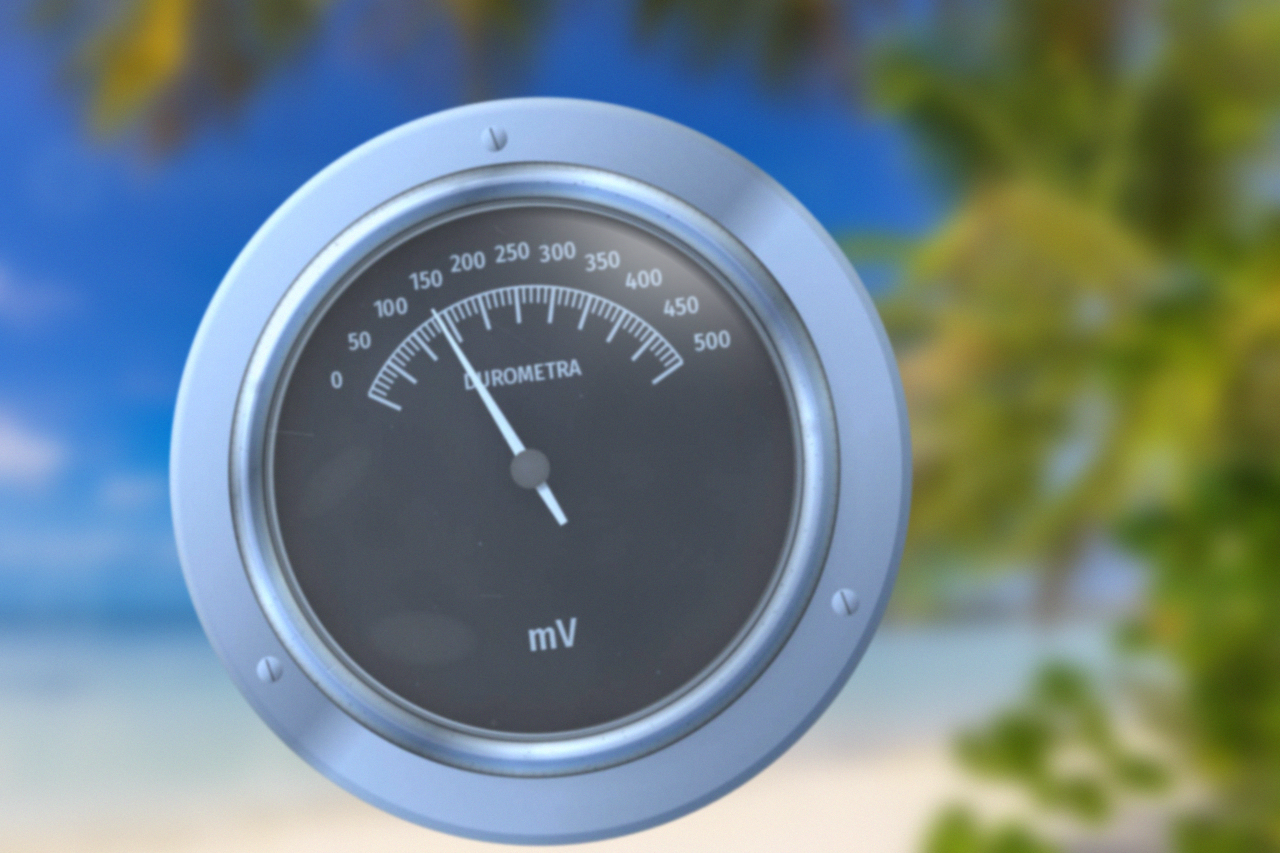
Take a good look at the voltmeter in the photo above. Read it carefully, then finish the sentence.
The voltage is 140 mV
